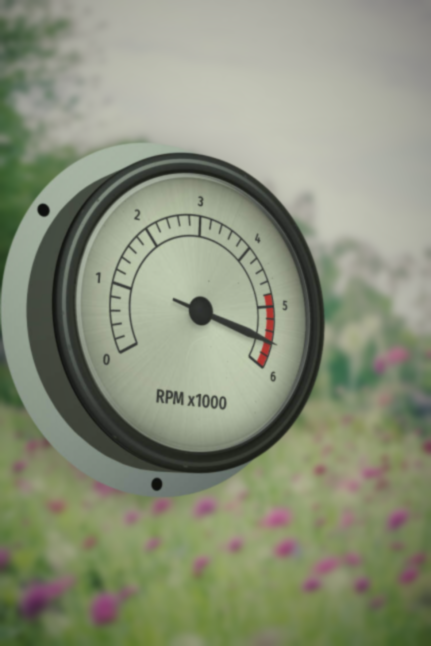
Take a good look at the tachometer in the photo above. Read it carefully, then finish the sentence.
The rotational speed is 5600 rpm
